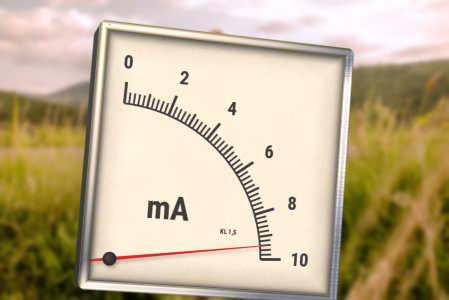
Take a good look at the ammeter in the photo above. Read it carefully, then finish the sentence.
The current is 9.4 mA
